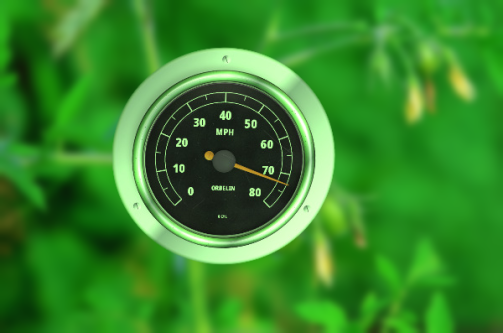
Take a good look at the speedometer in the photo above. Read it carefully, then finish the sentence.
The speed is 72.5 mph
